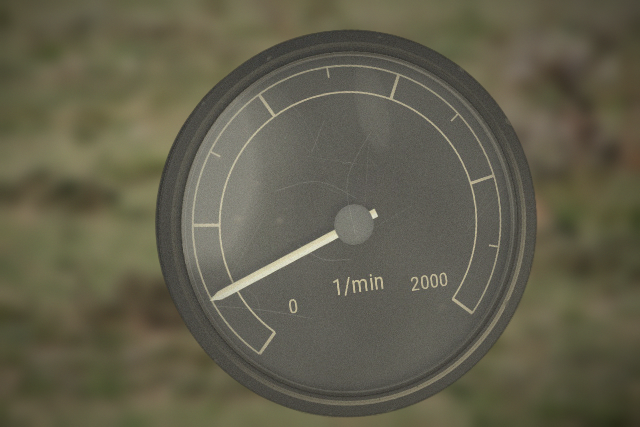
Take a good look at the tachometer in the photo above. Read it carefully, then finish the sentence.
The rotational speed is 200 rpm
